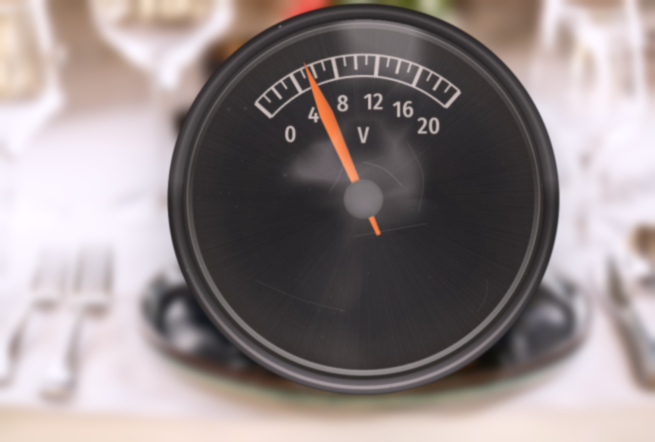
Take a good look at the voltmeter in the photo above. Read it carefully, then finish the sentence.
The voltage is 5.5 V
